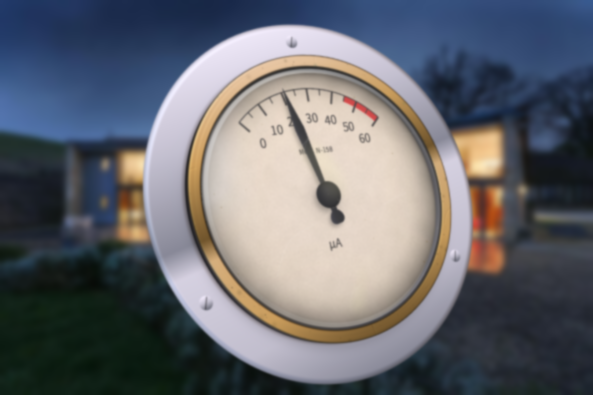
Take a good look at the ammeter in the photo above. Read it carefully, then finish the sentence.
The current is 20 µA
